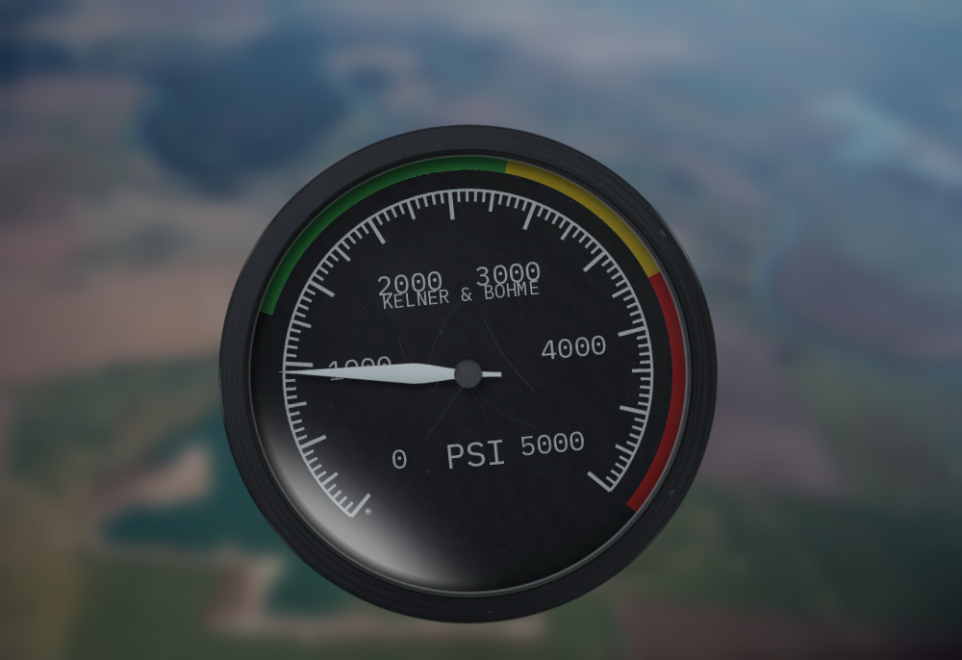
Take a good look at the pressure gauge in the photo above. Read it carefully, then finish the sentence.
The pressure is 950 psi
